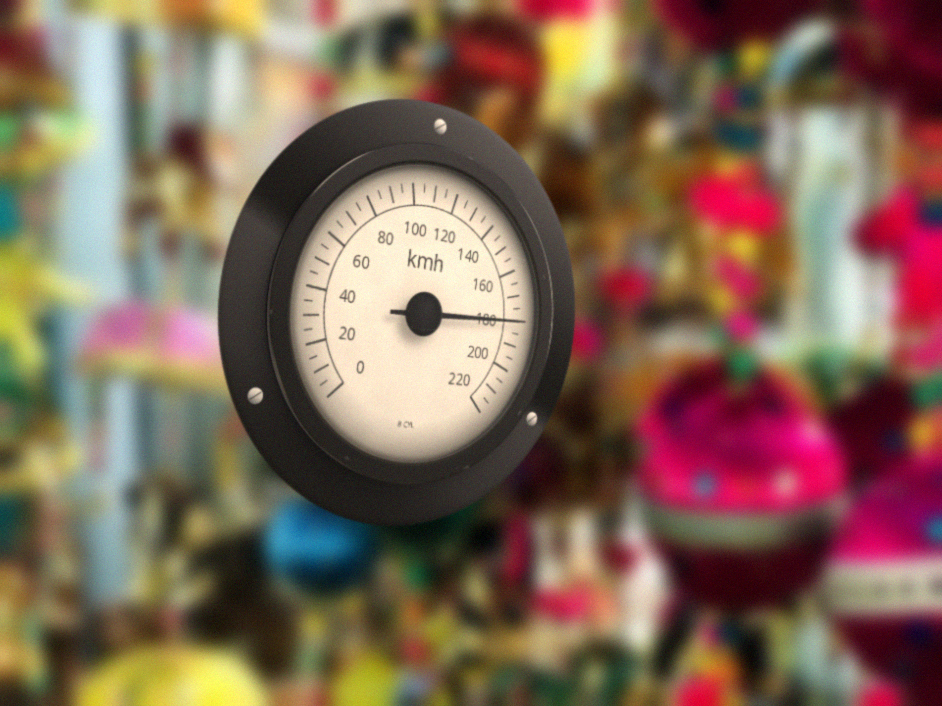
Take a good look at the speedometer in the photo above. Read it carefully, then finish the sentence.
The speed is 180 km/h
